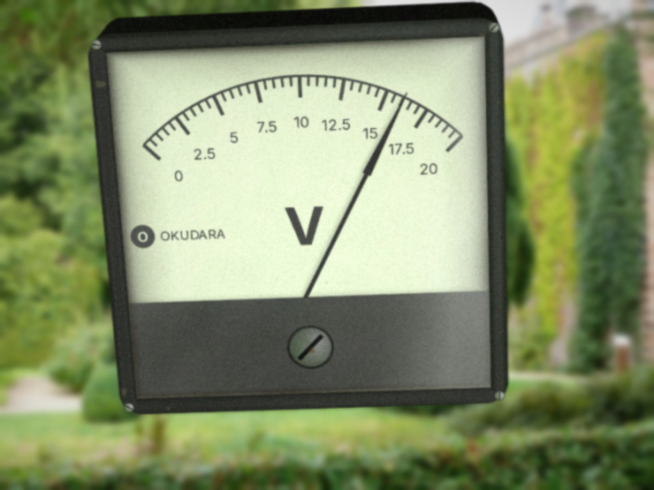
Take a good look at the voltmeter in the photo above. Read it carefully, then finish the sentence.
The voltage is 16 V
